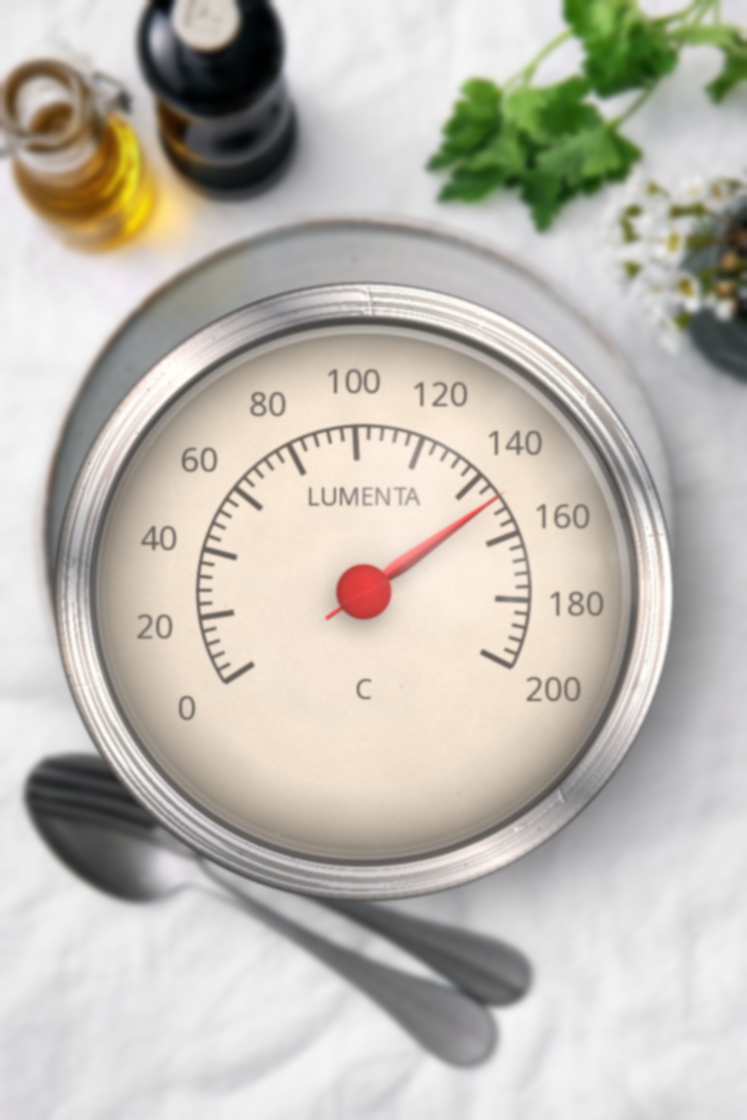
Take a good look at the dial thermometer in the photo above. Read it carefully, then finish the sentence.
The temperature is 148 °C
